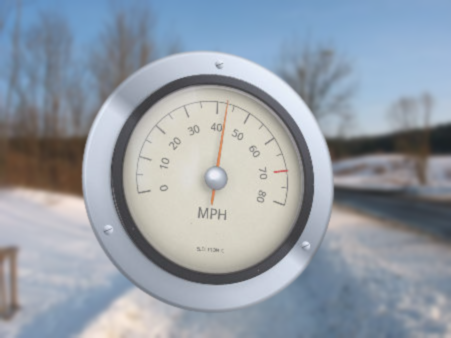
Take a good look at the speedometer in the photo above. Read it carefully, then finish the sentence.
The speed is 42.5 mph
